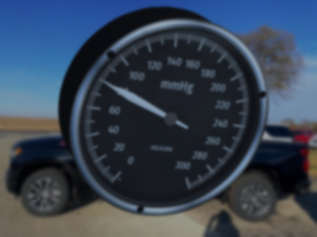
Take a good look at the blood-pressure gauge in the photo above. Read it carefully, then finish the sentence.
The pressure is 80 mmHg
